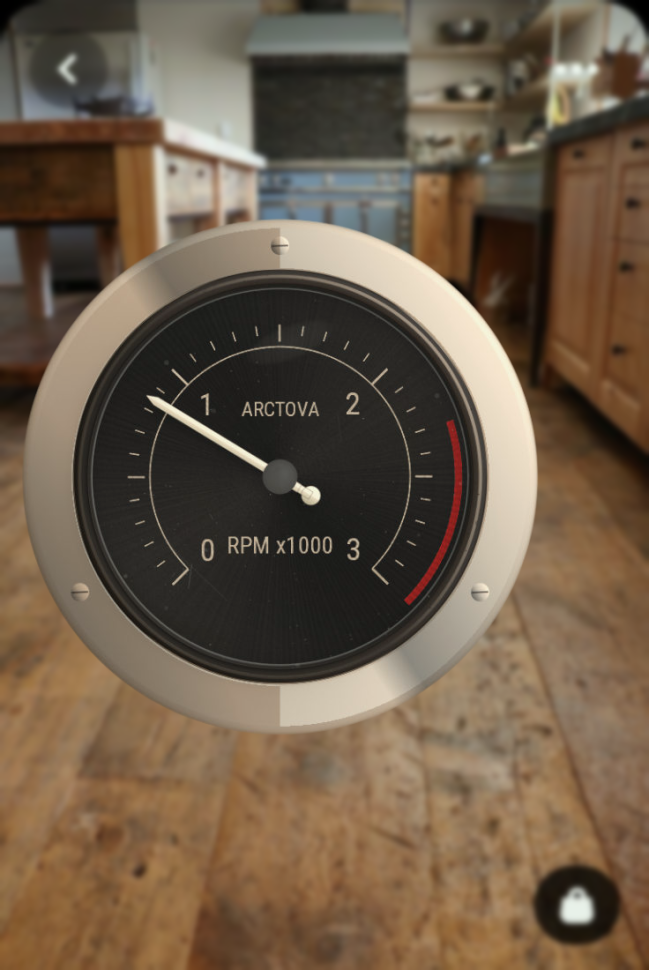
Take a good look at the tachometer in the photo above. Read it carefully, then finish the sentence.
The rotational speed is 850 rpm
